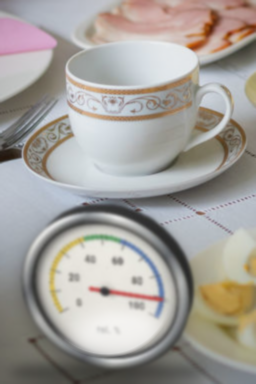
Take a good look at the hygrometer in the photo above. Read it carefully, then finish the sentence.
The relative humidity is 90 %
